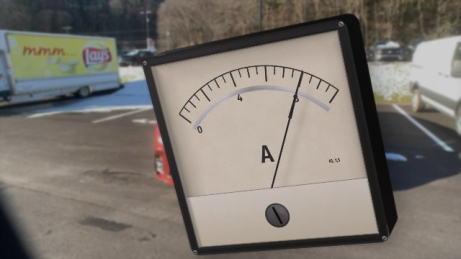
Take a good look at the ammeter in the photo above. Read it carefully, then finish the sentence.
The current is 8 A
